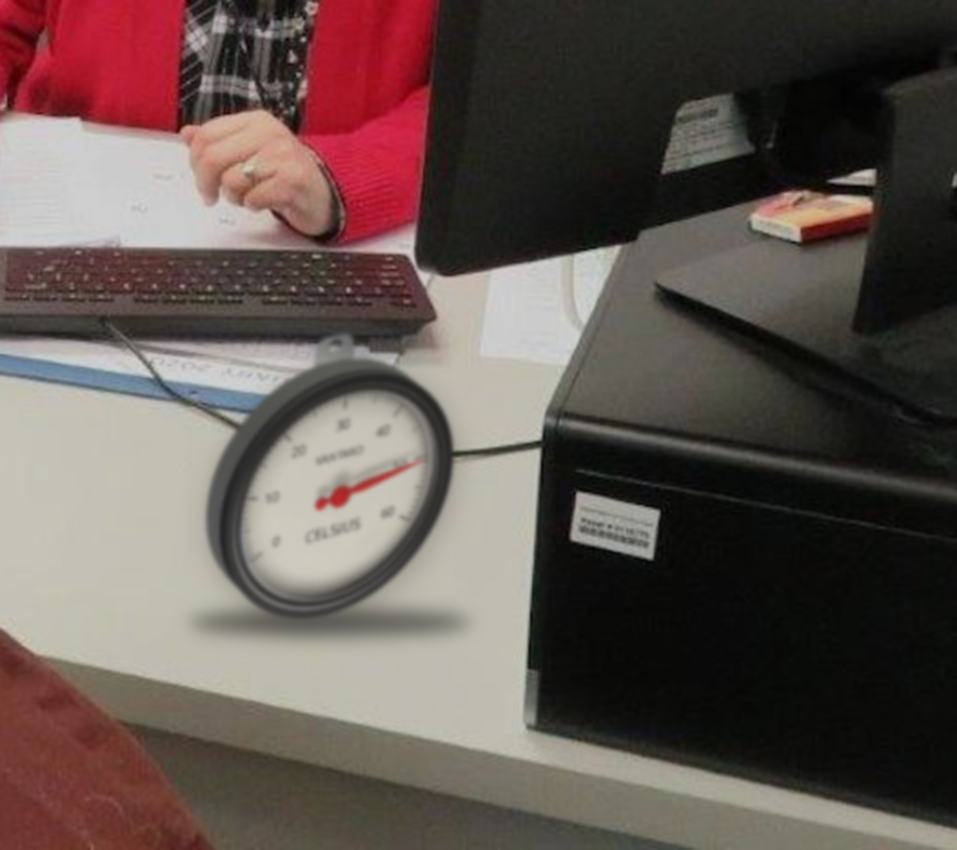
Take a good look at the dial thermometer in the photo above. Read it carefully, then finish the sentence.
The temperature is 50 °C
